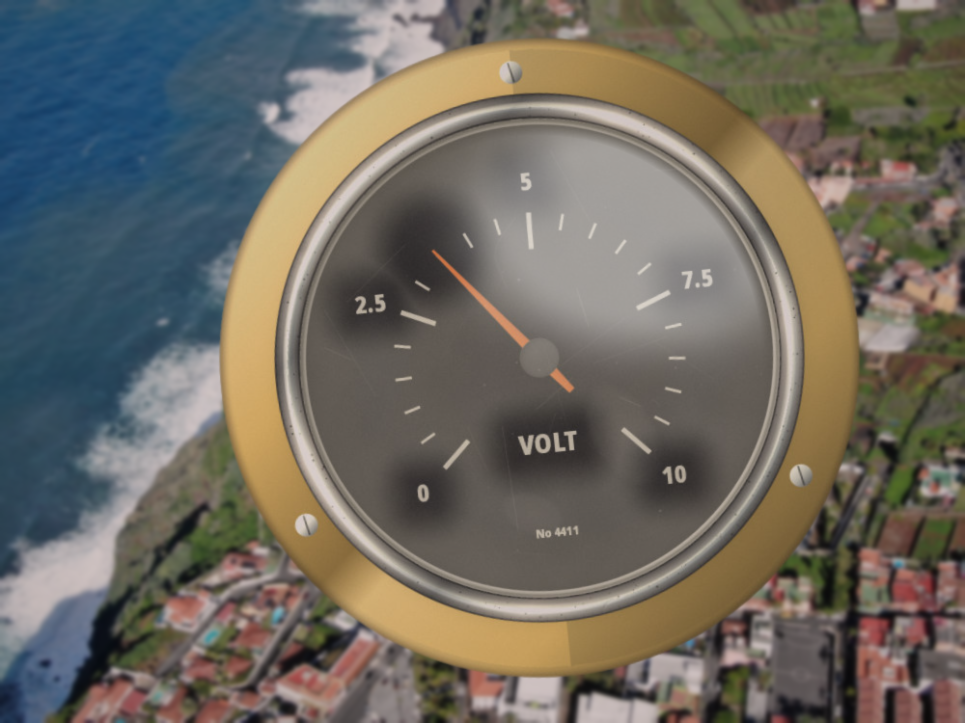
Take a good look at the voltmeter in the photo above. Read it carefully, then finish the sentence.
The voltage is 3.5 V
